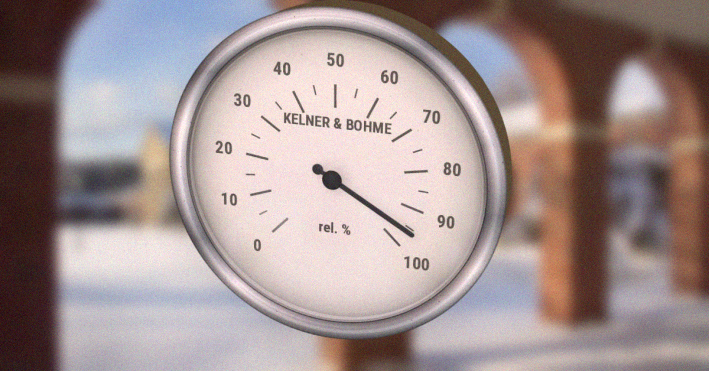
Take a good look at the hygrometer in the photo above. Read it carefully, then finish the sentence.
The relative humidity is 95 %
